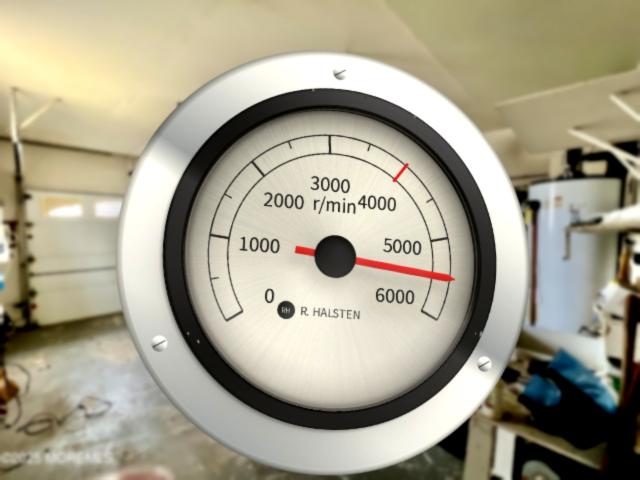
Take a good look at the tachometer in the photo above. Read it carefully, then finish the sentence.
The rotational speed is 5500 rpm
